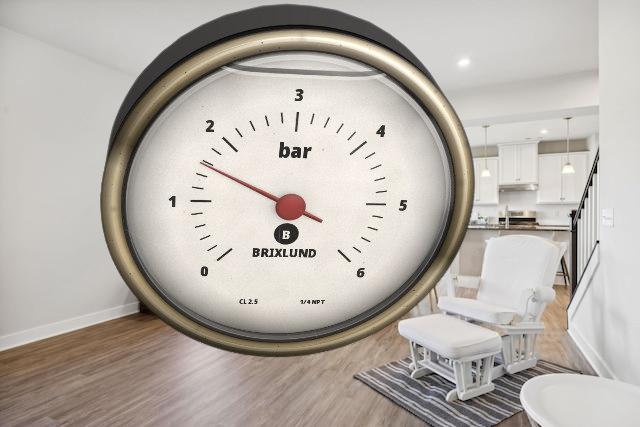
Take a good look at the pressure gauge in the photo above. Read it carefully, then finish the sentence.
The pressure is 1.6 bar
